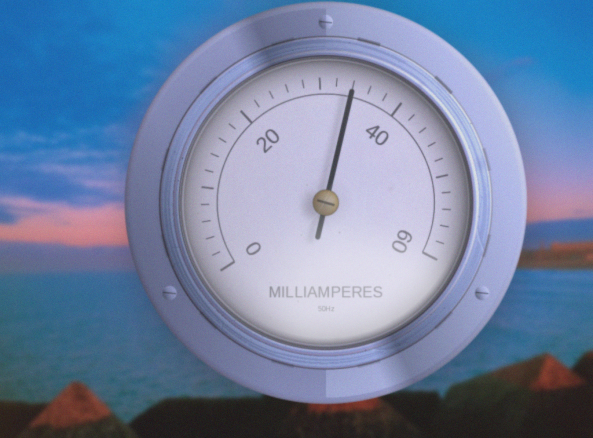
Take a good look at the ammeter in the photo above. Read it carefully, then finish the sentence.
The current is 34 mA
